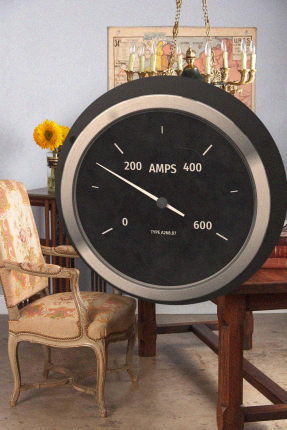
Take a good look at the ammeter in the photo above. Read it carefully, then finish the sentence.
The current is 150 A
